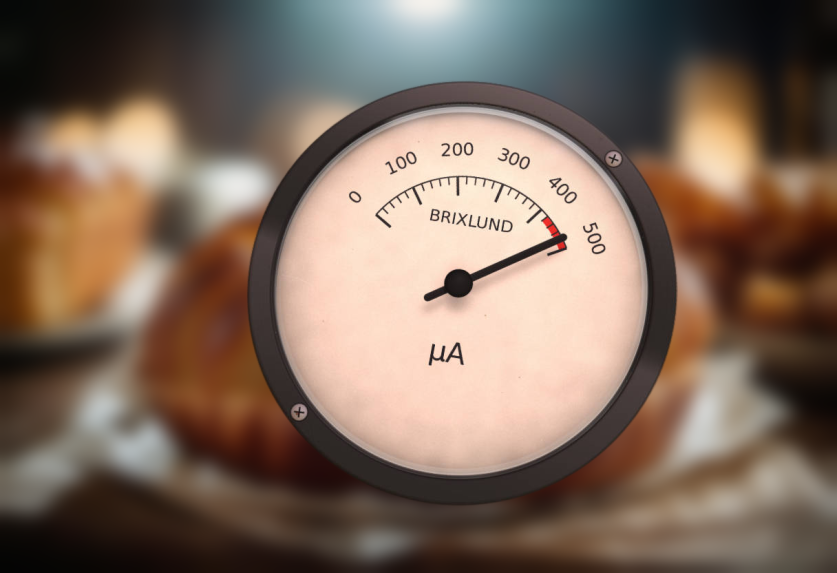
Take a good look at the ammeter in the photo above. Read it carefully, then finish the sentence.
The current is 480 µA
